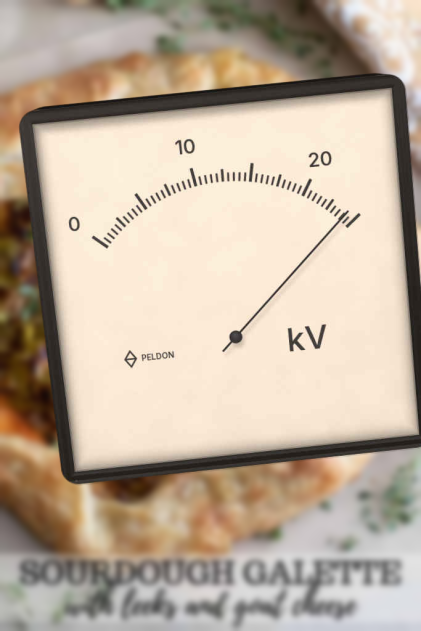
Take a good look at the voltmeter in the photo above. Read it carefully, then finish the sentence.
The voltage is 24 kV
